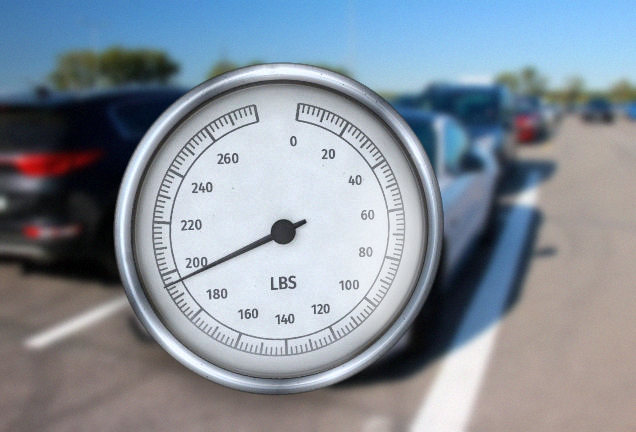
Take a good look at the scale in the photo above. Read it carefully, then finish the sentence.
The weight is 196 lb
